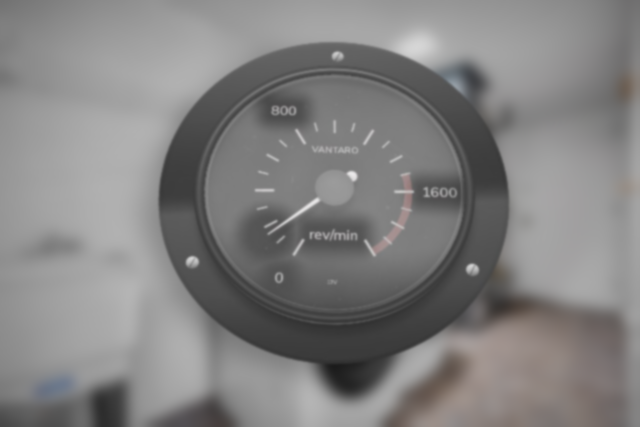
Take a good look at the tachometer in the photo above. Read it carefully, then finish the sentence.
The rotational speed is 150 rpm
